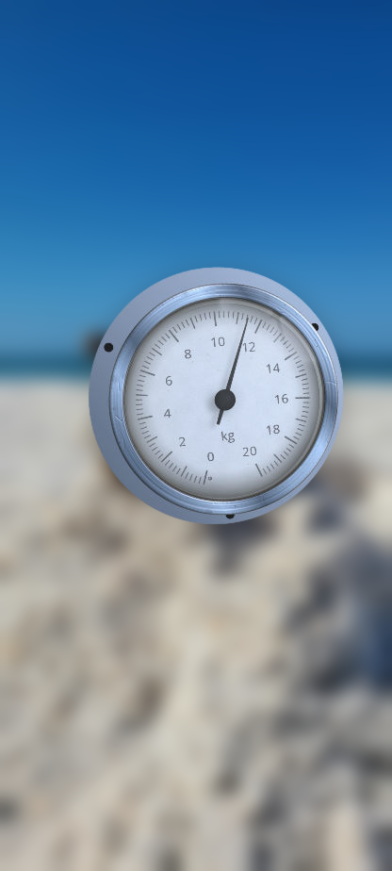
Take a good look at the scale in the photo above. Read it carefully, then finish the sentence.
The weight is 11.4 kg
